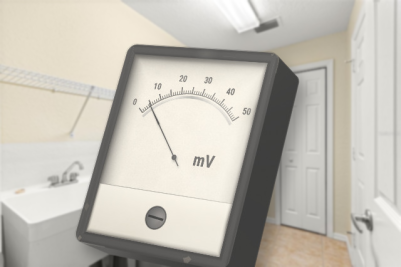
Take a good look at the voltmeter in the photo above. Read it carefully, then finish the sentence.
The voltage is 5 mV
